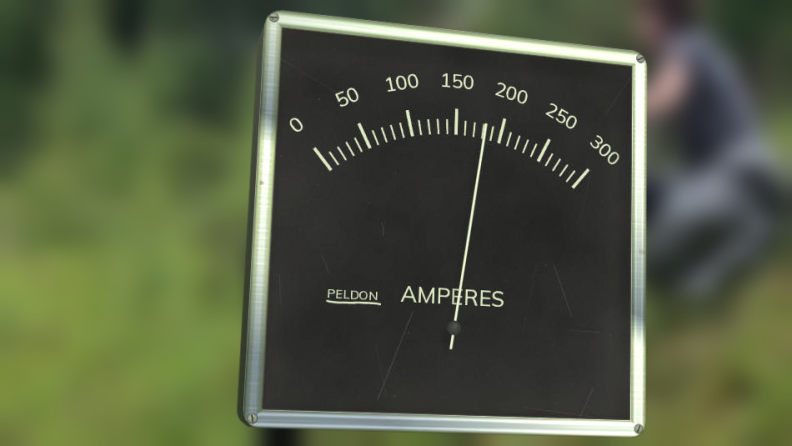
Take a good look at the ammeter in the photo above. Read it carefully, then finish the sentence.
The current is 180 A
